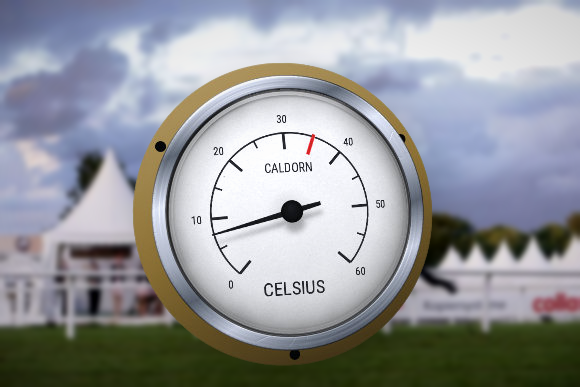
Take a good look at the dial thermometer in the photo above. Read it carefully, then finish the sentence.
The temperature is 7.5 °C
